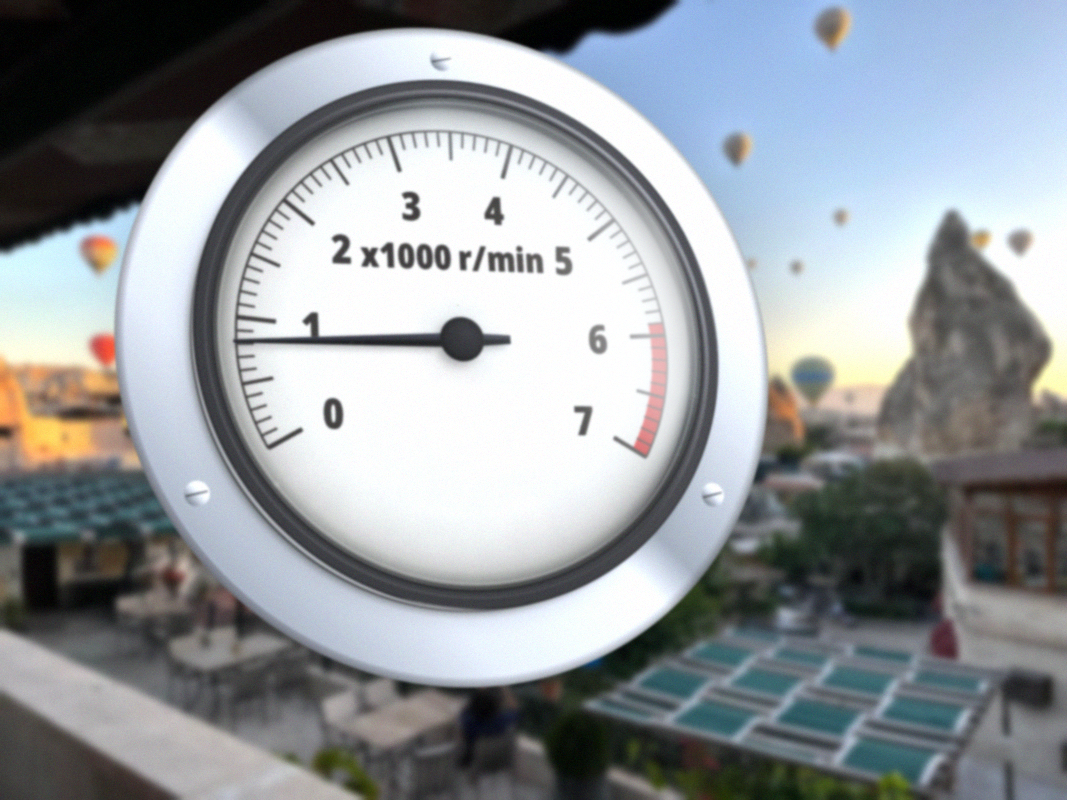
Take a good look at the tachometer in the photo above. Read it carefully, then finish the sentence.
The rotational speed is 800 rpm
